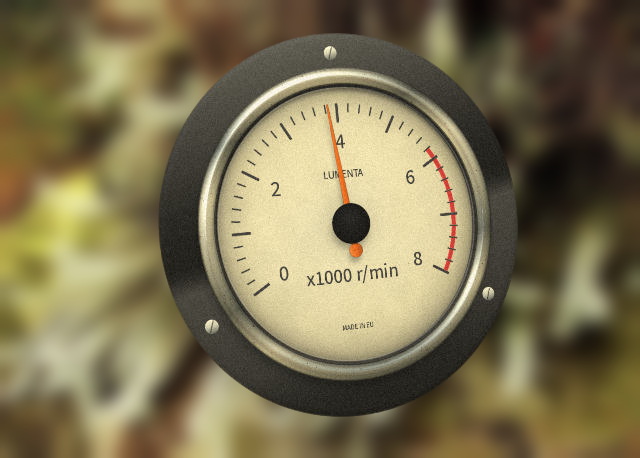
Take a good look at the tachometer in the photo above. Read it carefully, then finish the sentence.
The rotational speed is 3800 rpm
